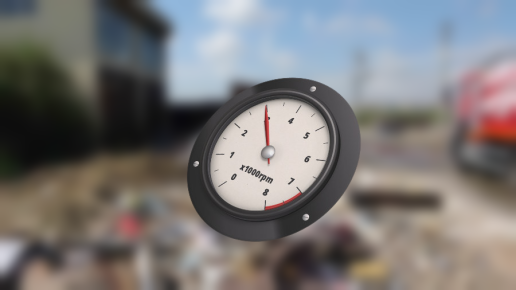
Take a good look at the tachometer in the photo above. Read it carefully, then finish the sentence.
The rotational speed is 3000 rpm
